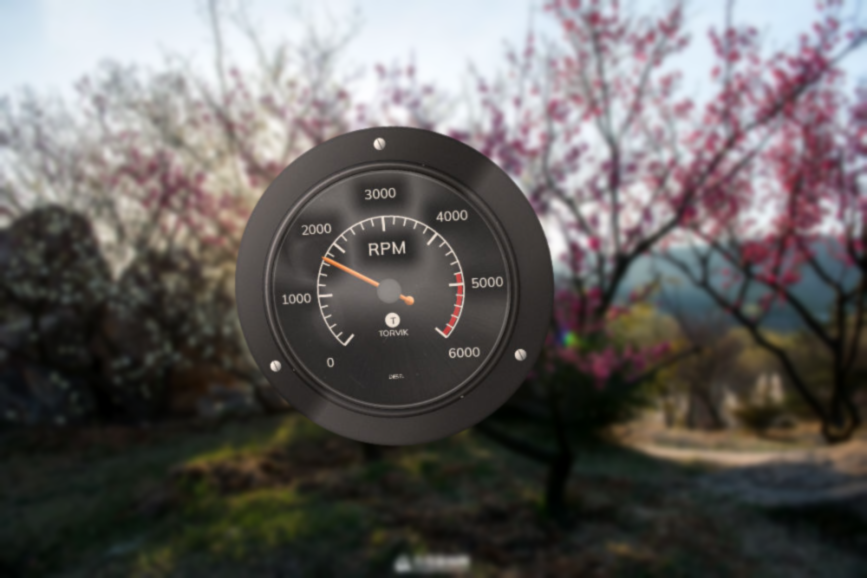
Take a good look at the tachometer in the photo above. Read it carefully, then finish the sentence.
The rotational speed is 1700 rpm
